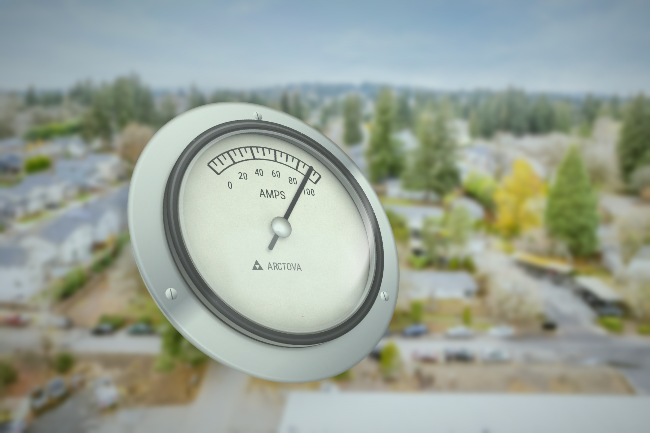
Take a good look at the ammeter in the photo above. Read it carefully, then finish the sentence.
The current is 90 A
